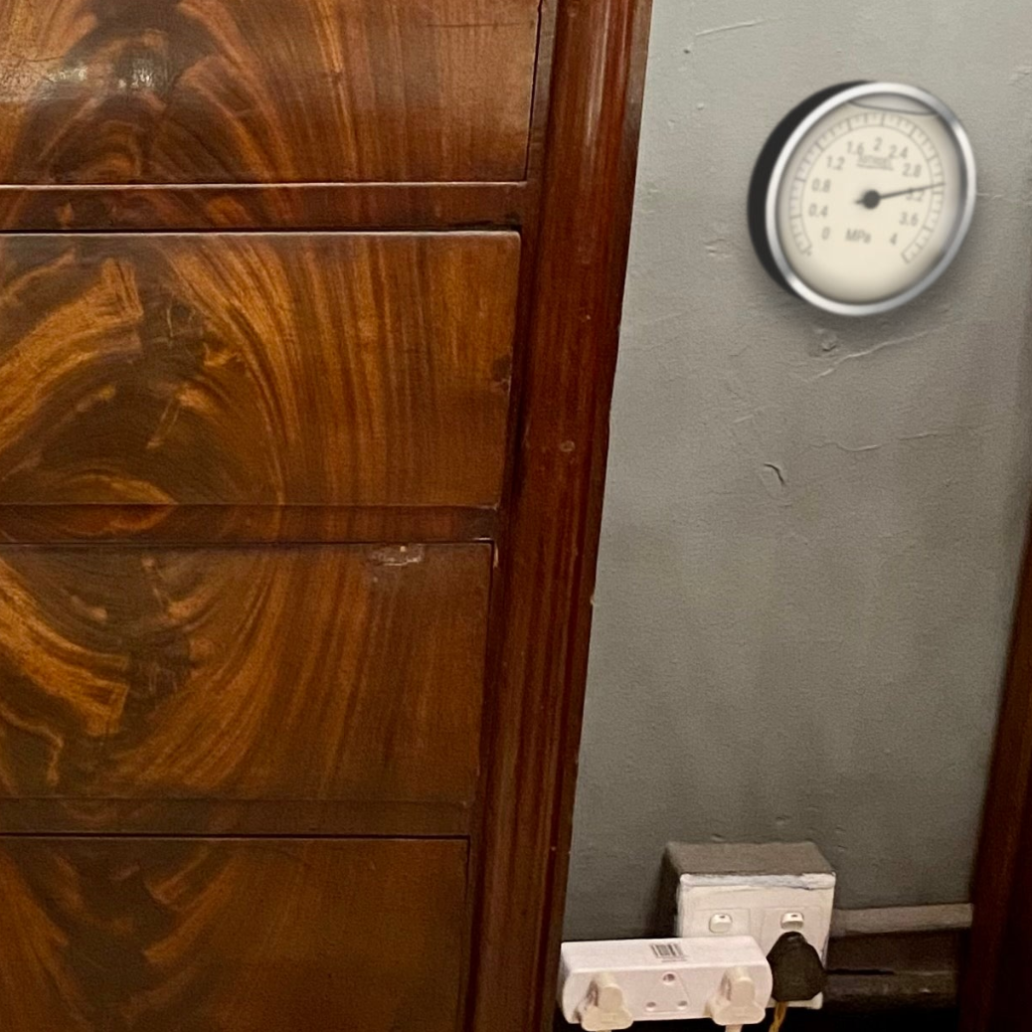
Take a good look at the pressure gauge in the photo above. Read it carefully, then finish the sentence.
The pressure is 3.1 MPa
